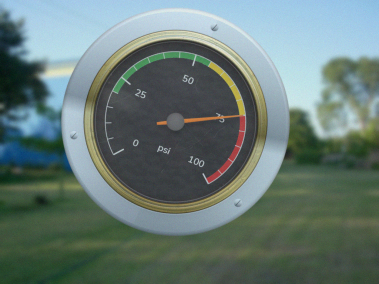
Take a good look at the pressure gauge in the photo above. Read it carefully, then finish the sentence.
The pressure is 75 psi
